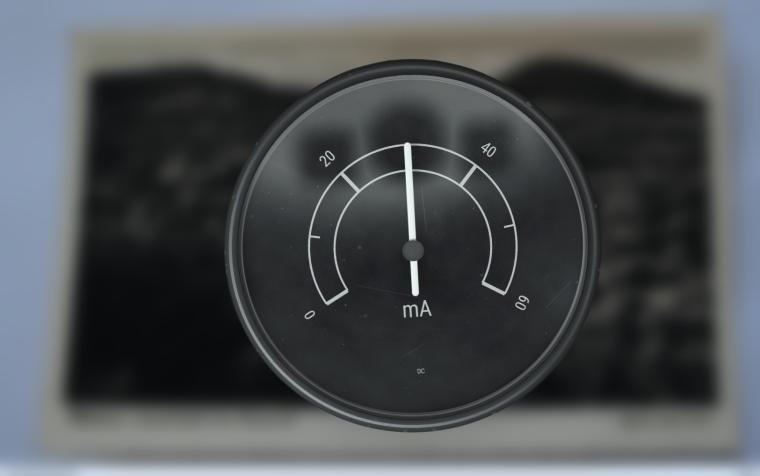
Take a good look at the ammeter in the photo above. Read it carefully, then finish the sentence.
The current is 30 mA
